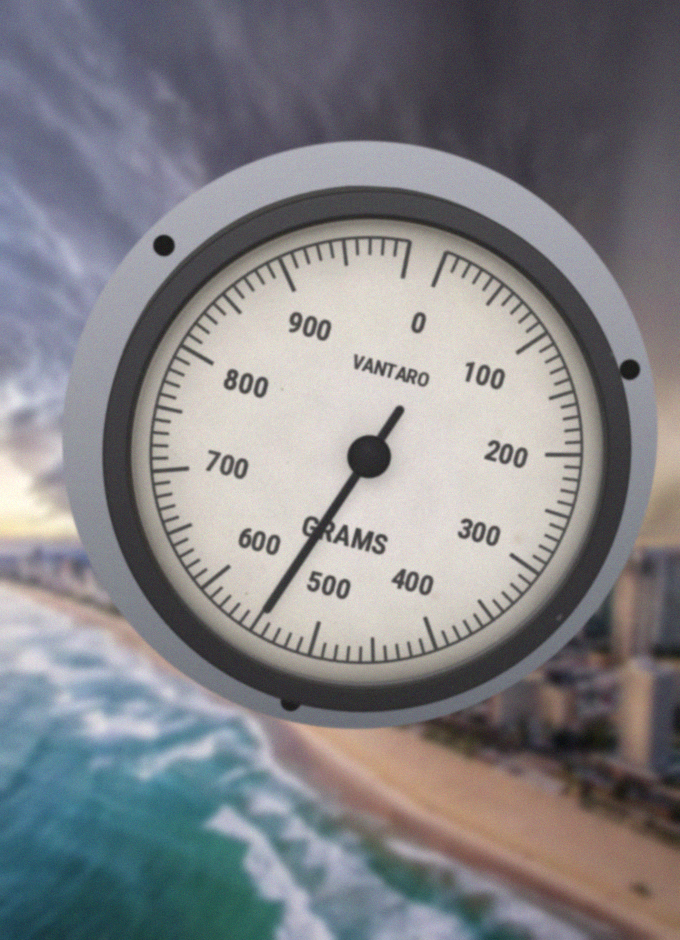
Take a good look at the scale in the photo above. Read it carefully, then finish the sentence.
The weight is 550 g
